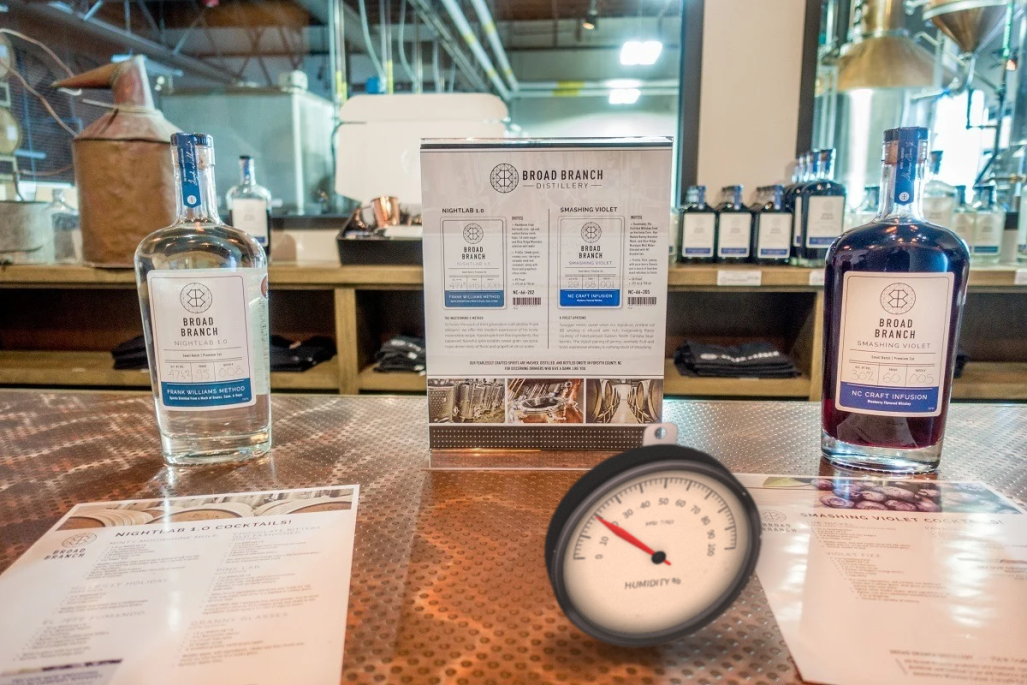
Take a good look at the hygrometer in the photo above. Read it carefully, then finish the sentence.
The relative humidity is 20 %
